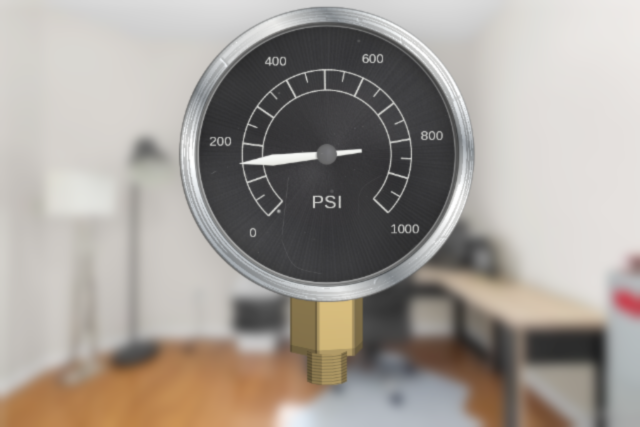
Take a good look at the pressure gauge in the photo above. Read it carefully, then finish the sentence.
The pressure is 150 psi
